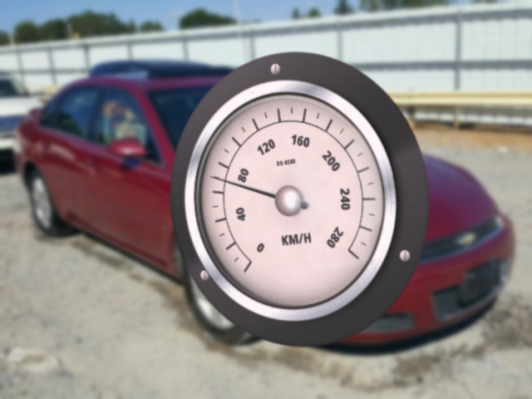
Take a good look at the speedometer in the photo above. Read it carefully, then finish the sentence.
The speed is 70 km/h
